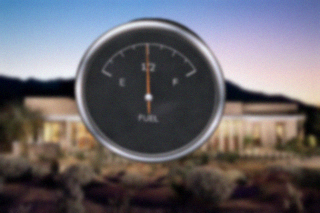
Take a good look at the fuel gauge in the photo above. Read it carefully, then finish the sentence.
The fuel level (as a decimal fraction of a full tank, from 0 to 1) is 0.5
